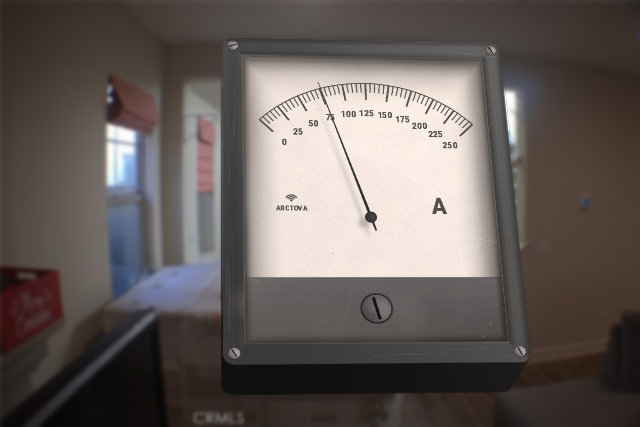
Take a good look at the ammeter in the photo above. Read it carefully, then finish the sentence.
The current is 75 A
